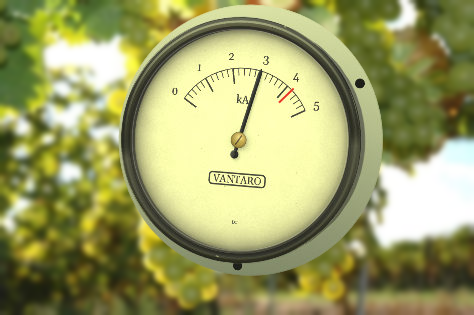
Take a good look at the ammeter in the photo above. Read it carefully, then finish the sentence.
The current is 3 kA
